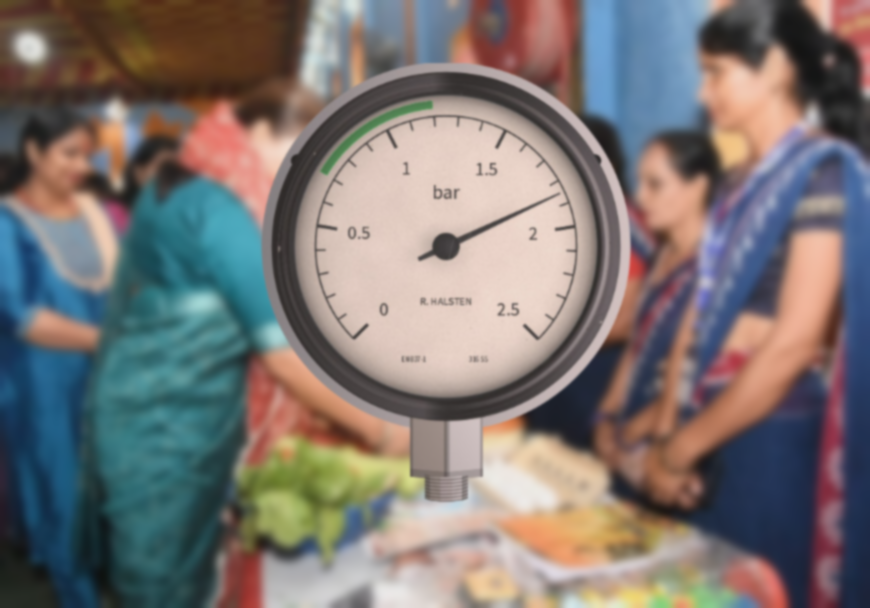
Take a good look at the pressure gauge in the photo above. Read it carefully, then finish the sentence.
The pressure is 1.85 bar
